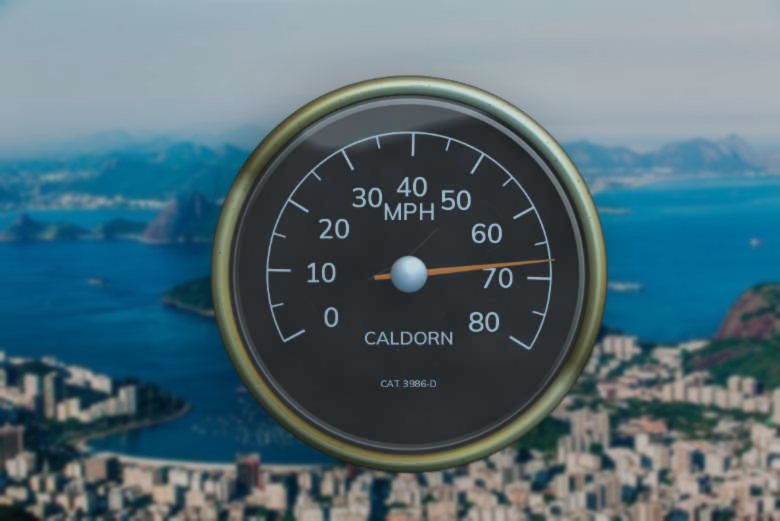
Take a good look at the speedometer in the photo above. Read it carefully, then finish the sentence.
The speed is 67.5 mph
